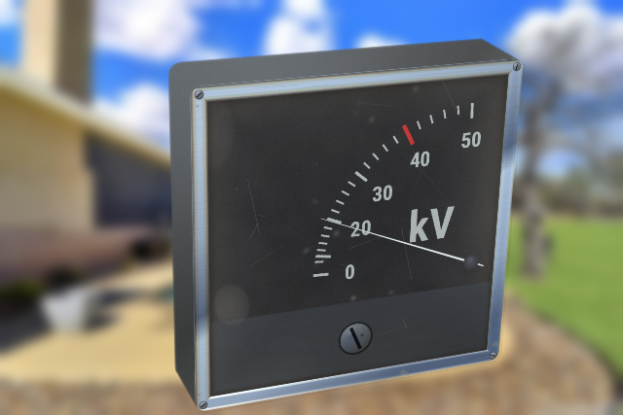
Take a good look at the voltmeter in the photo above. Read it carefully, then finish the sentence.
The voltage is 20 kV
